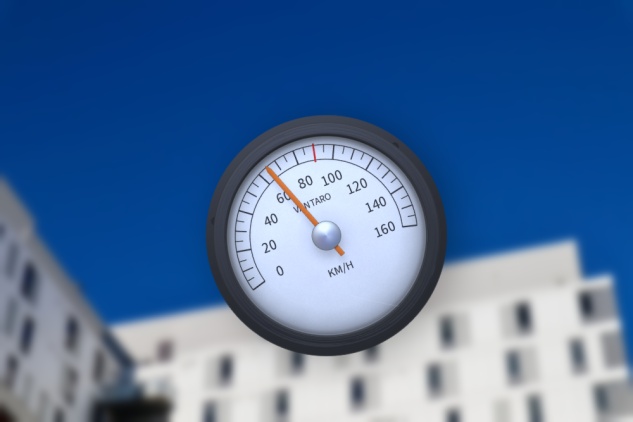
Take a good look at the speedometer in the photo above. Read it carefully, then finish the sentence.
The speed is 65 km/h
